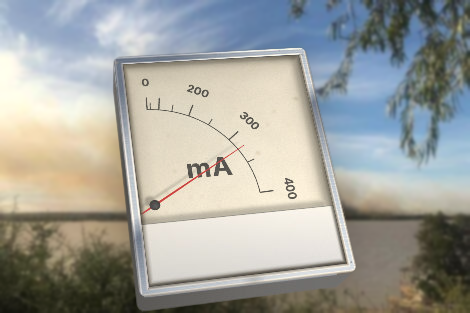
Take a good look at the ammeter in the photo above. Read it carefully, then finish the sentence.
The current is 325 mA
